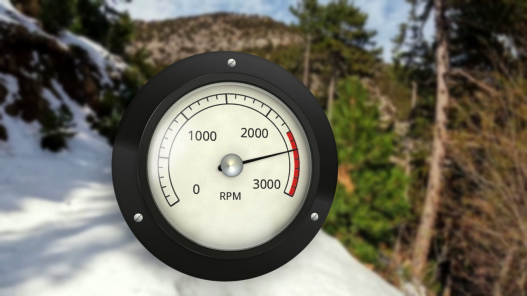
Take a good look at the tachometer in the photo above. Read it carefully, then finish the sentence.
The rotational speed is 2500 rpm
